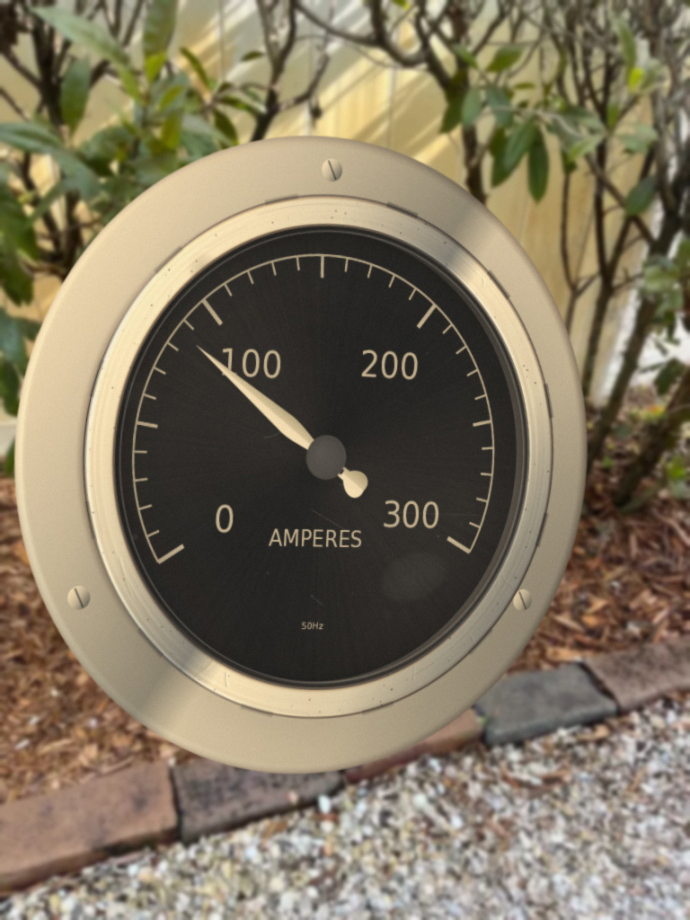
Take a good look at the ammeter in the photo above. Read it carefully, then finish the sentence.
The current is 85 A
